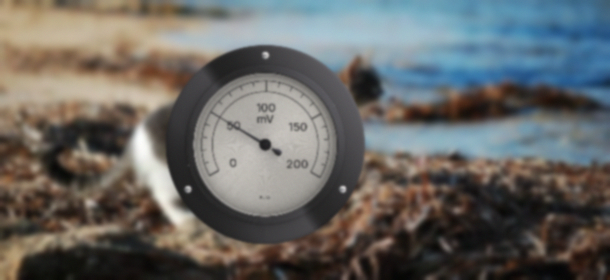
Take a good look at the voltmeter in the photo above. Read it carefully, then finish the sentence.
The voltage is 50 mV
